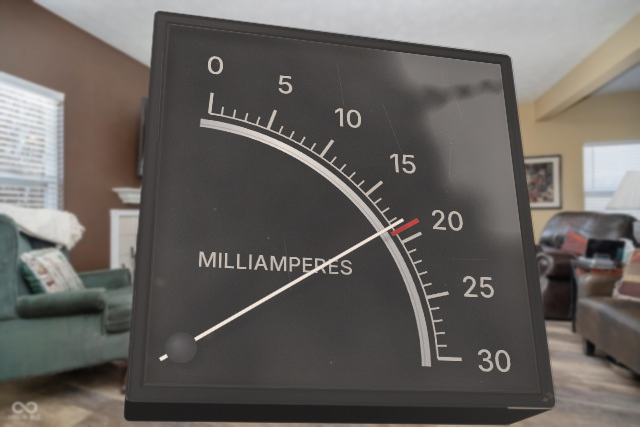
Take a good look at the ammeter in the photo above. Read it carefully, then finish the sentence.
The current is 18.5 mA
